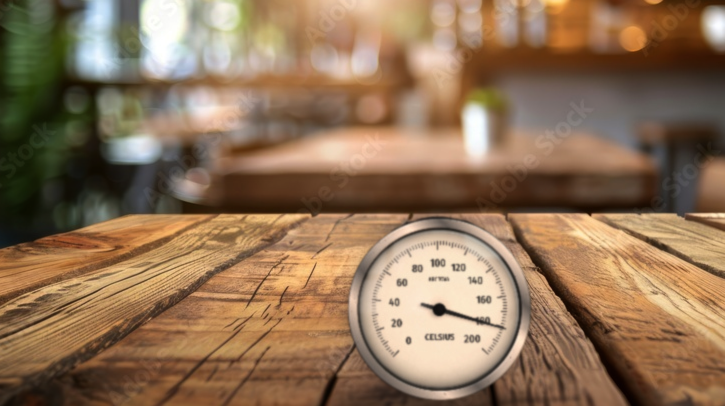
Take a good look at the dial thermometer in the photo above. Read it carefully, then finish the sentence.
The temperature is 180 °C
